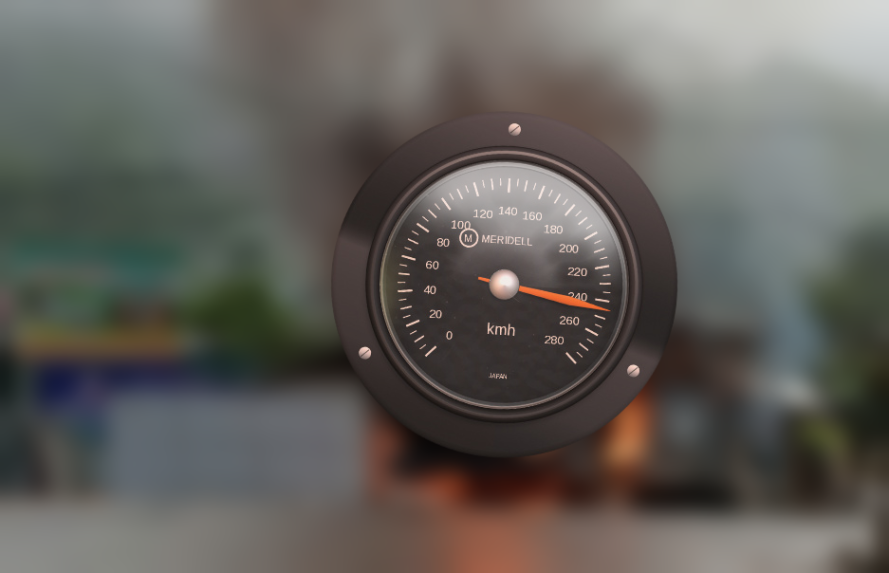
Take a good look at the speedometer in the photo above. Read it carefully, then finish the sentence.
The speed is 245 km/h
